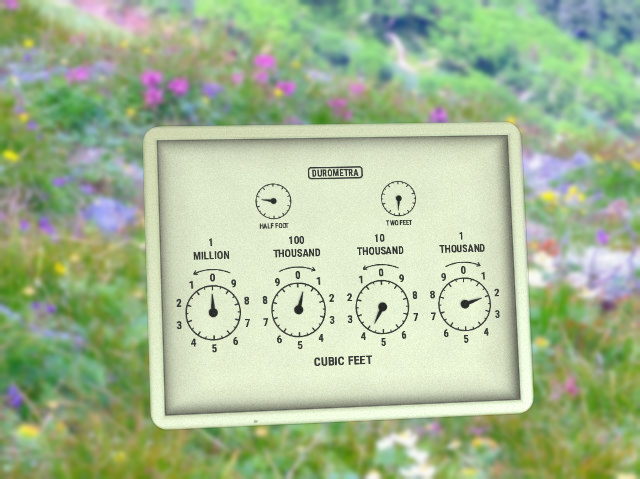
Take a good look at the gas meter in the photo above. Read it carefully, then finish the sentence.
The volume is 4200 ft³
